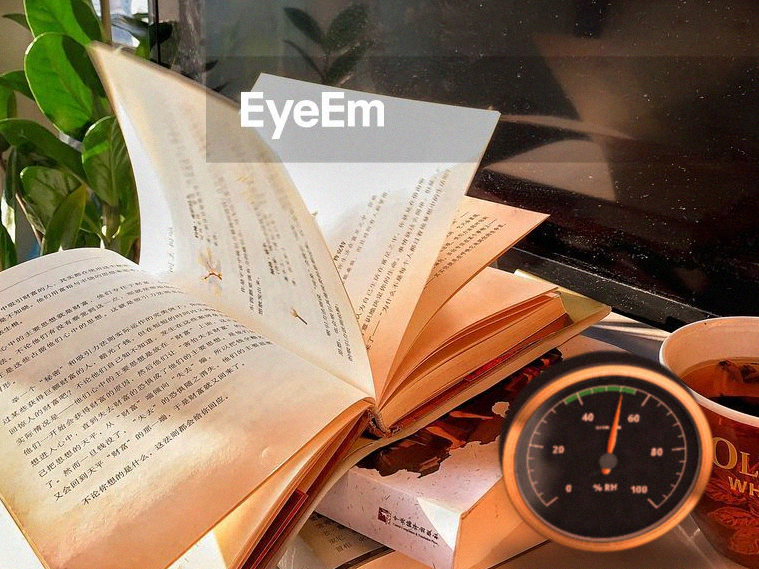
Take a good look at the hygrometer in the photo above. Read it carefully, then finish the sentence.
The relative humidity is 52 %
